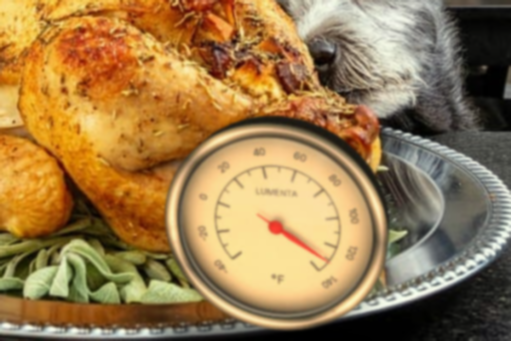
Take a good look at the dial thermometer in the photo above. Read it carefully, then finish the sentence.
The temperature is 130 °F
